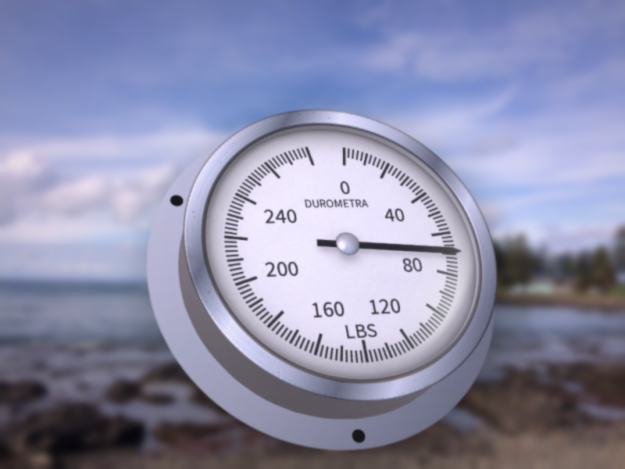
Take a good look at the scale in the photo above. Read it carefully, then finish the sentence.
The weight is 70 lb
